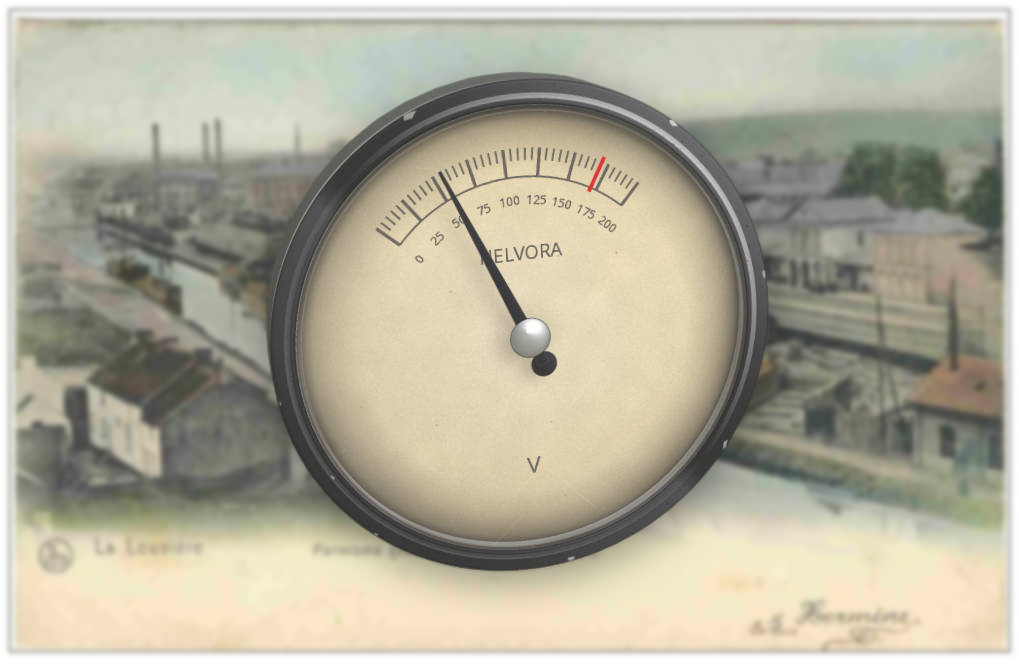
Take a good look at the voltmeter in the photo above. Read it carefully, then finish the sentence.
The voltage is 55 V
